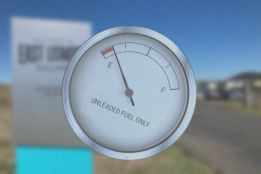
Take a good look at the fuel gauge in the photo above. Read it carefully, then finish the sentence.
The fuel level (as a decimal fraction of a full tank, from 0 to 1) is 0.125
